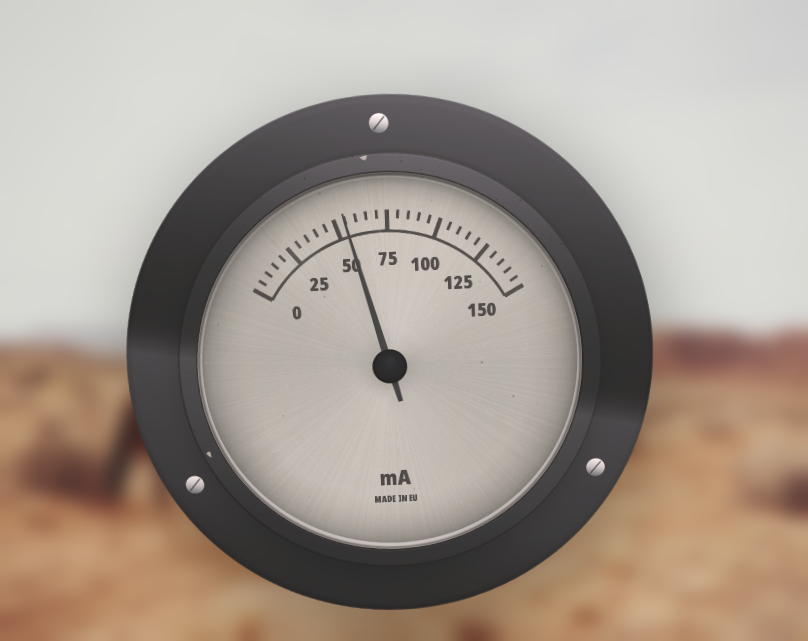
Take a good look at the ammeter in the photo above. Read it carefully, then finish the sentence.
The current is 55 mA
